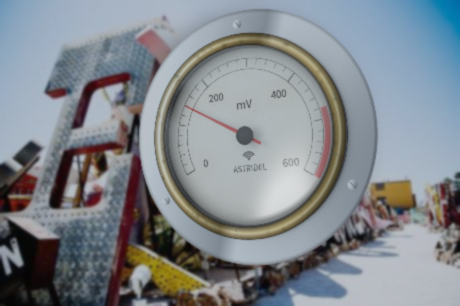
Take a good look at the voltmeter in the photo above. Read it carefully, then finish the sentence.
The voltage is 140 mV
